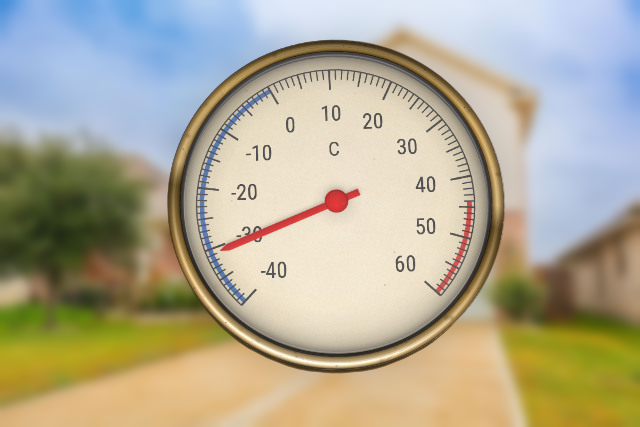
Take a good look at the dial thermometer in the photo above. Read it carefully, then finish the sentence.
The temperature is -31 °C
